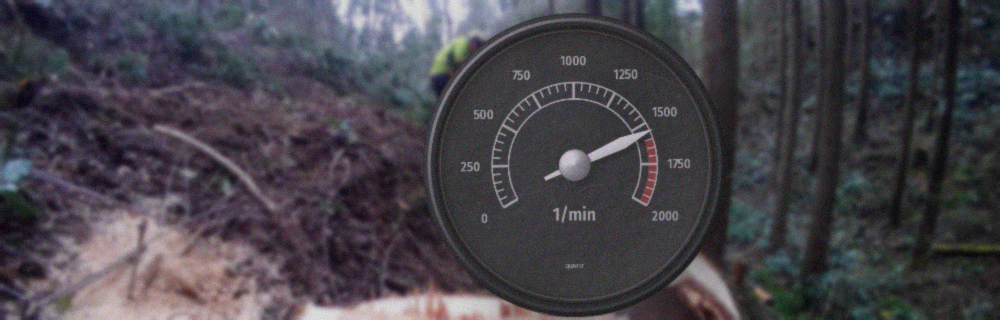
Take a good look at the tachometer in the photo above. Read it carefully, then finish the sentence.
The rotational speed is 1550 rpm
